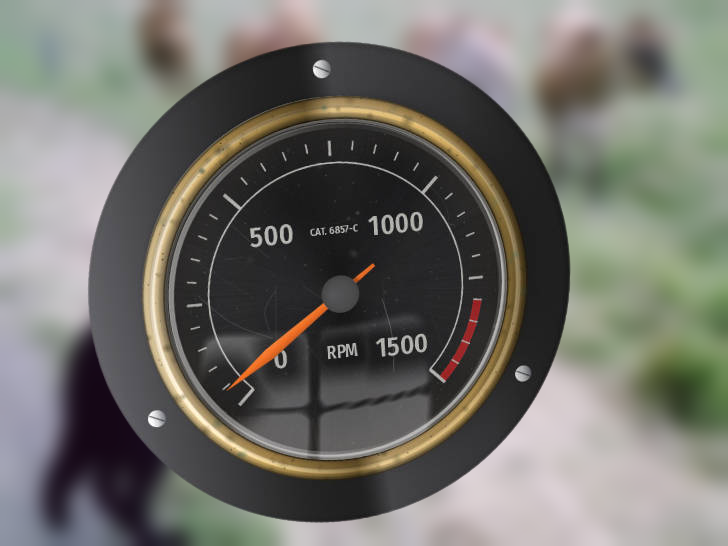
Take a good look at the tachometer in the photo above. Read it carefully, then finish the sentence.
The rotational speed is 50 rpm
